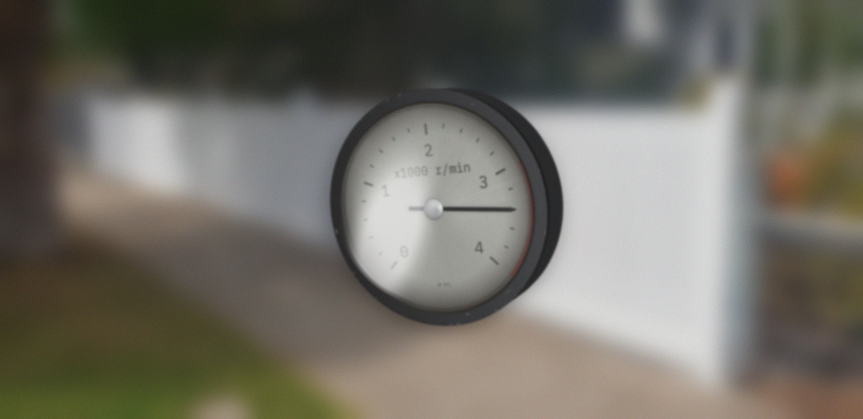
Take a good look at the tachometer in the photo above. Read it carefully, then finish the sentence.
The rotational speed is 3400 rpm
